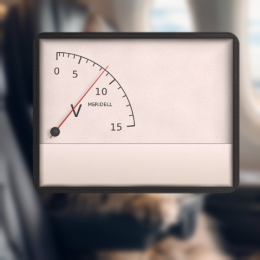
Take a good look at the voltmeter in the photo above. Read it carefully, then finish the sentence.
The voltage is 8.5 V
